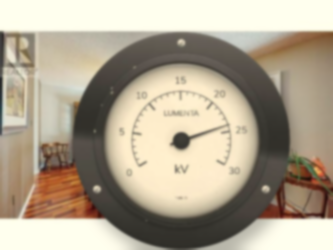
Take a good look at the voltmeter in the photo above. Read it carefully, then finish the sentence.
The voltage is 24 kV
